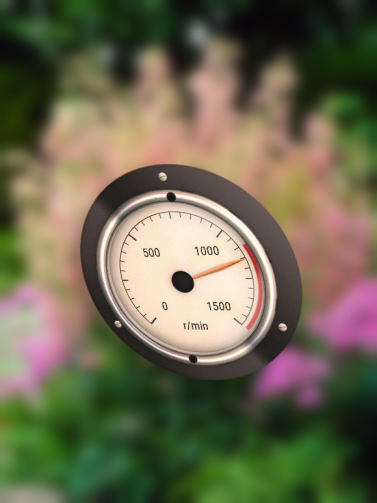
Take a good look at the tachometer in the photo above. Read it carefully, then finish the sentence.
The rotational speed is 1150 rpm
